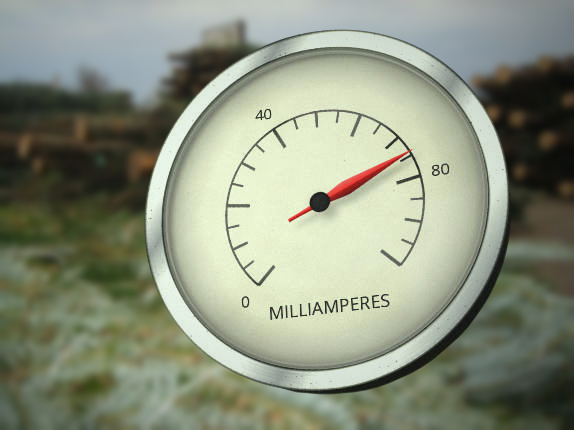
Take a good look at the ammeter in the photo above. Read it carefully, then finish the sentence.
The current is 75 mA
